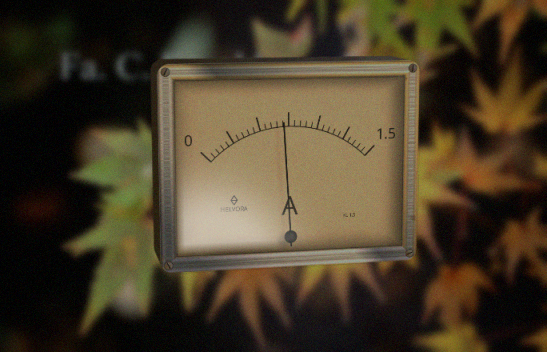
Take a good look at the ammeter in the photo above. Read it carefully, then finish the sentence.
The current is 0.7 A
